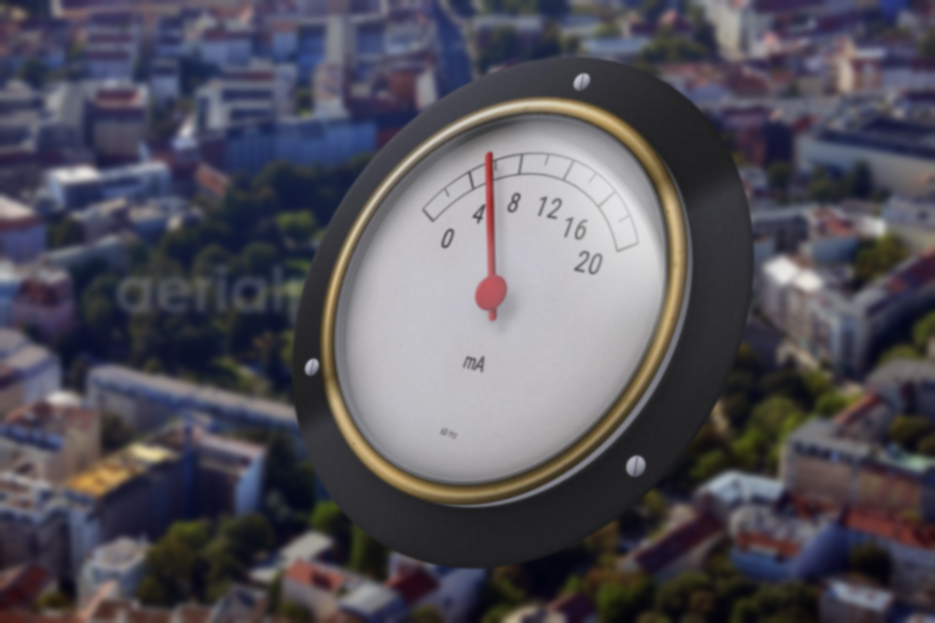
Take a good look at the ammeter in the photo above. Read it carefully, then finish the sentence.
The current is 6 mA
